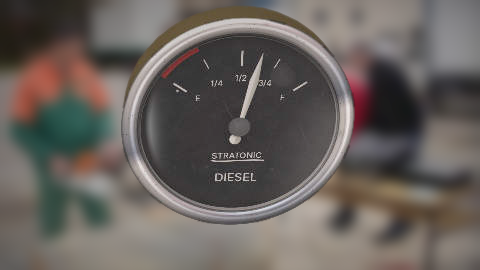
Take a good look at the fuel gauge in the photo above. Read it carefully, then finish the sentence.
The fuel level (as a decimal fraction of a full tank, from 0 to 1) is 0.625
